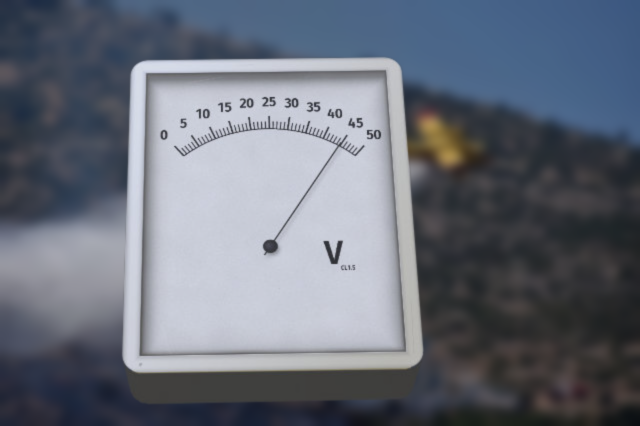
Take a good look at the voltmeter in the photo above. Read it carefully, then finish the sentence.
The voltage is 45 V
